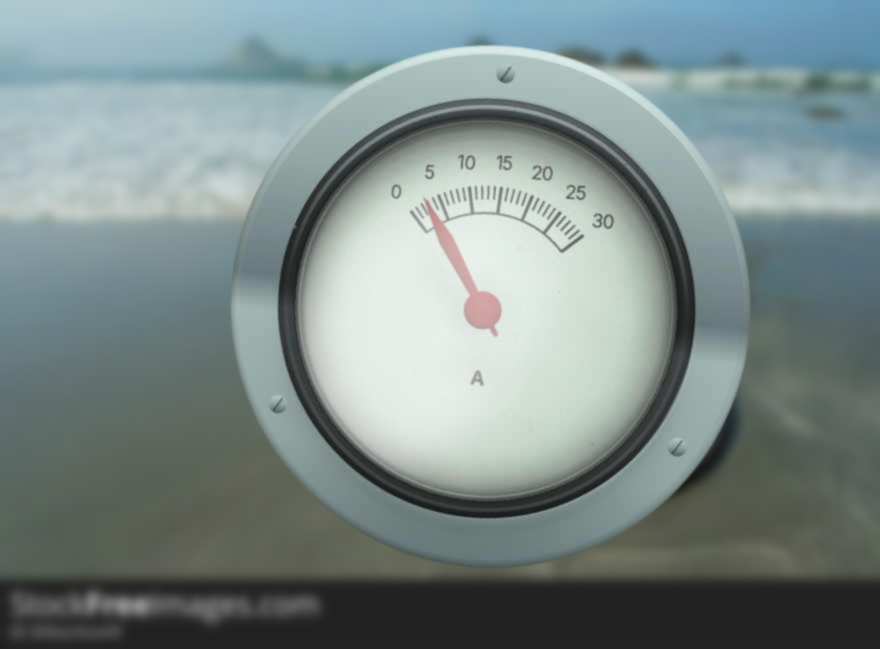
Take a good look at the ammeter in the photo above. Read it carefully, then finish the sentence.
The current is 3 A
